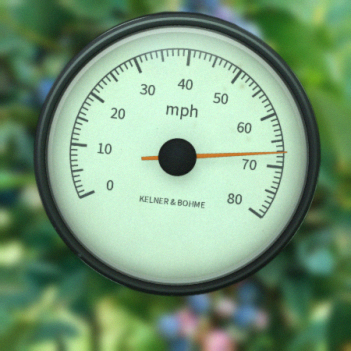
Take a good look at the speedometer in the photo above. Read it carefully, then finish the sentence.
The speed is 67 mph
